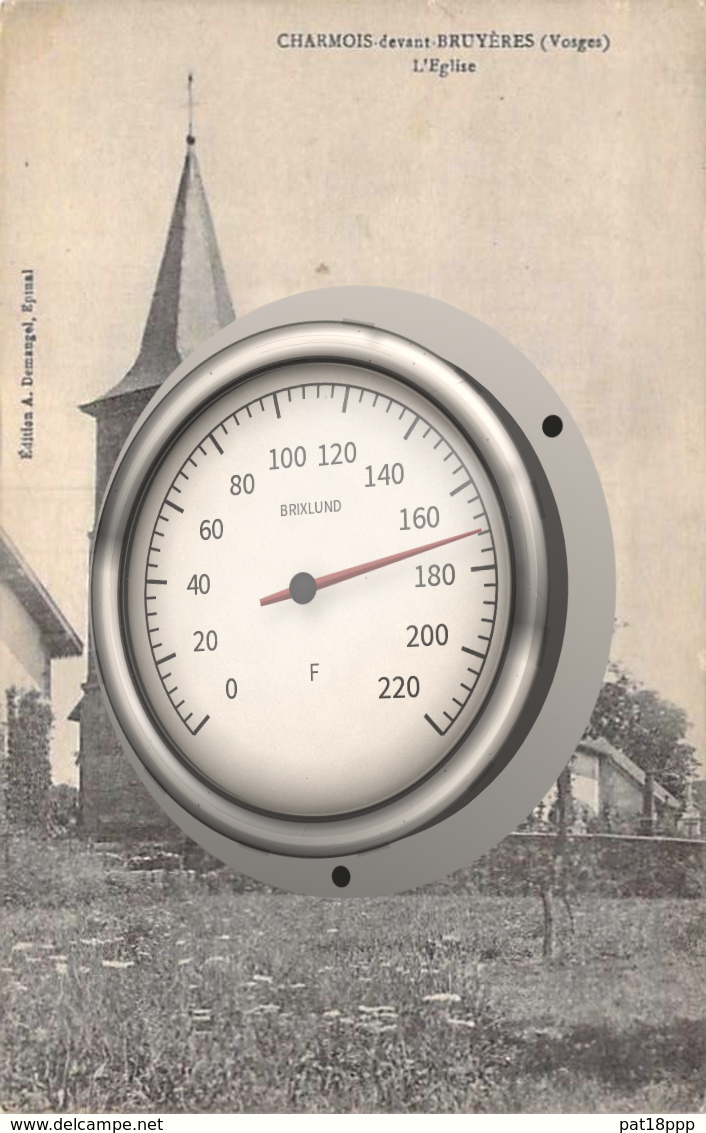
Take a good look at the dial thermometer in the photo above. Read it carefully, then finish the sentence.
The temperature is 172 °F
